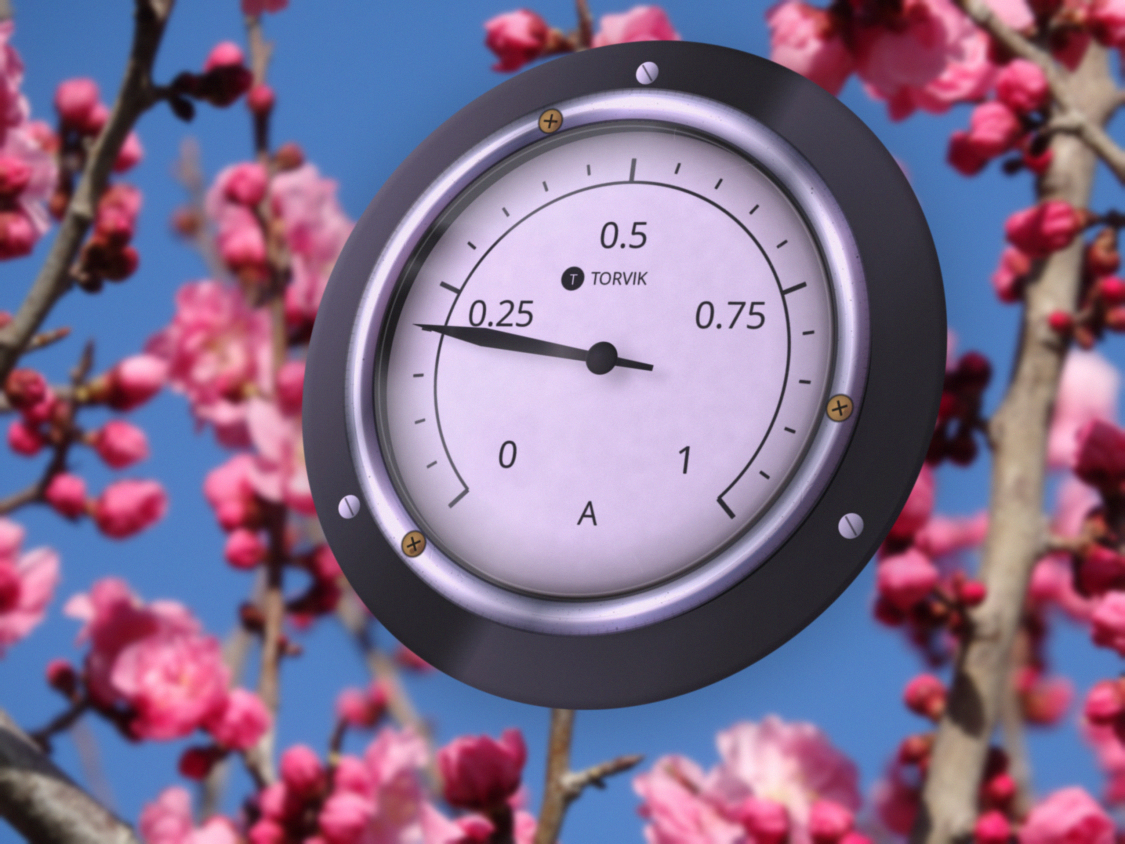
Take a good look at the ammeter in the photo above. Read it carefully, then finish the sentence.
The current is 0.2 A
